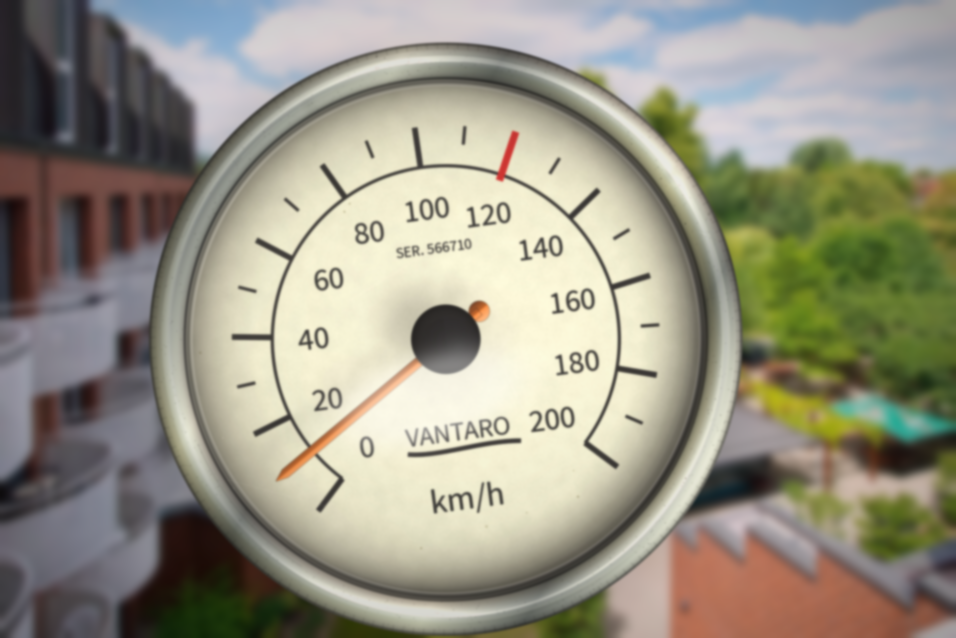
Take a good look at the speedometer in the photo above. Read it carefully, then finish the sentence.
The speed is 10 km/h
